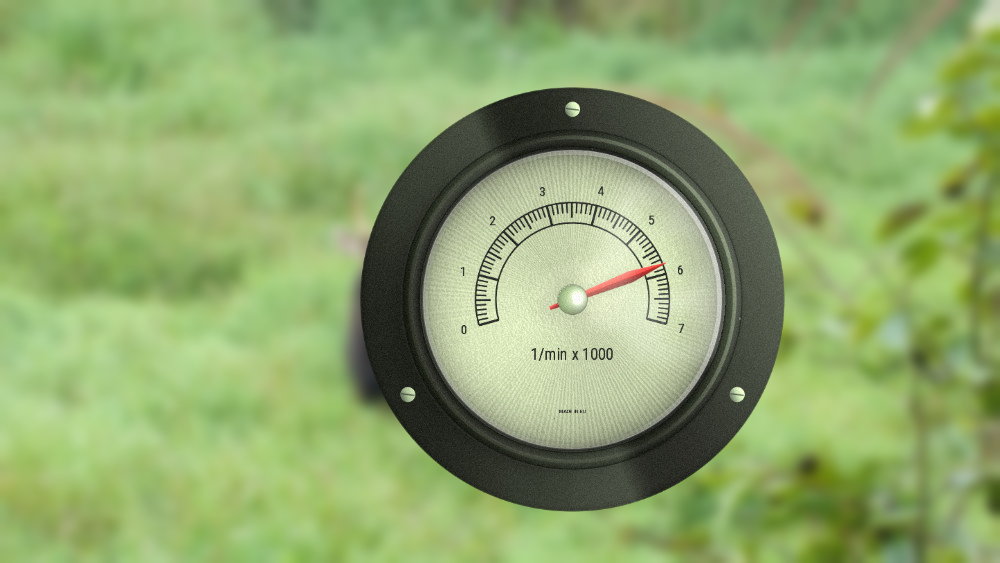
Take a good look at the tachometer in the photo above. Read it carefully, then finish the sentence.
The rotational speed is 5800 rpm
